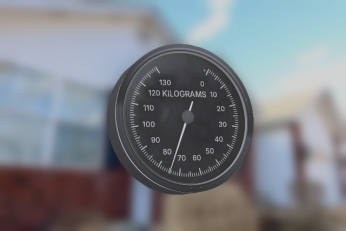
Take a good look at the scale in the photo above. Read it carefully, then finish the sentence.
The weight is 75 kg
